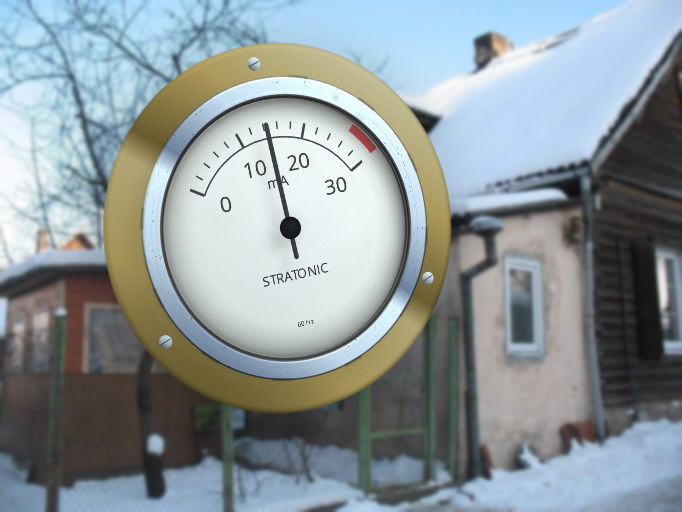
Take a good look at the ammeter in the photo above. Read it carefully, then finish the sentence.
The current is 14 mA
